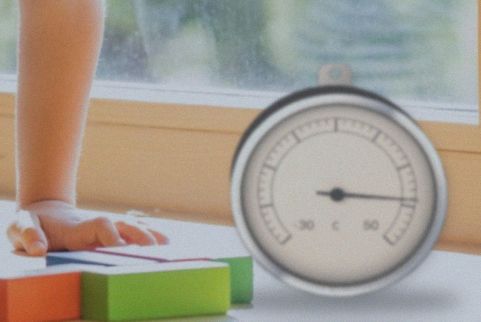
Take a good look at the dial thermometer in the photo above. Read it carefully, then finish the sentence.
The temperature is 38 °C
